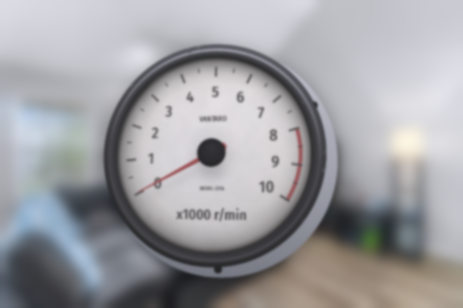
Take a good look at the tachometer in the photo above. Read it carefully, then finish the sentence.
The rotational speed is 0 rpm
